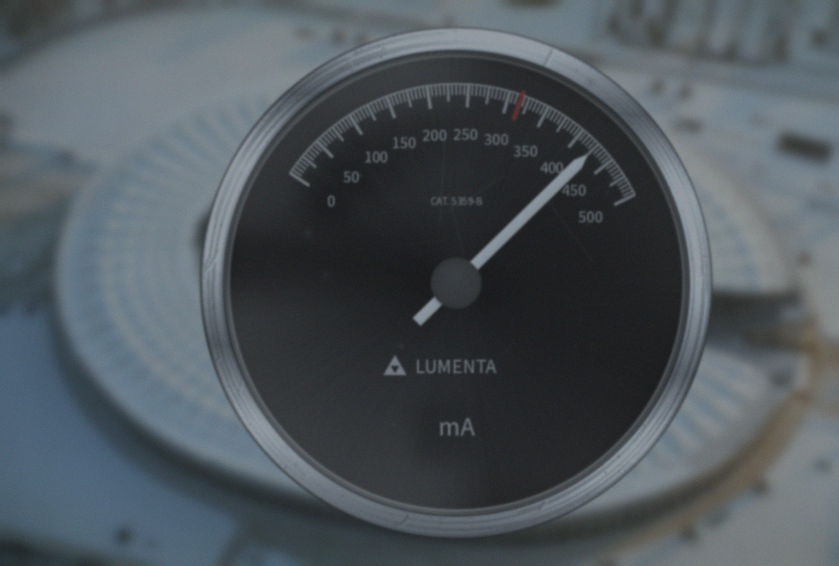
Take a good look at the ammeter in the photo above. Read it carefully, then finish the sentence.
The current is 425 mA
